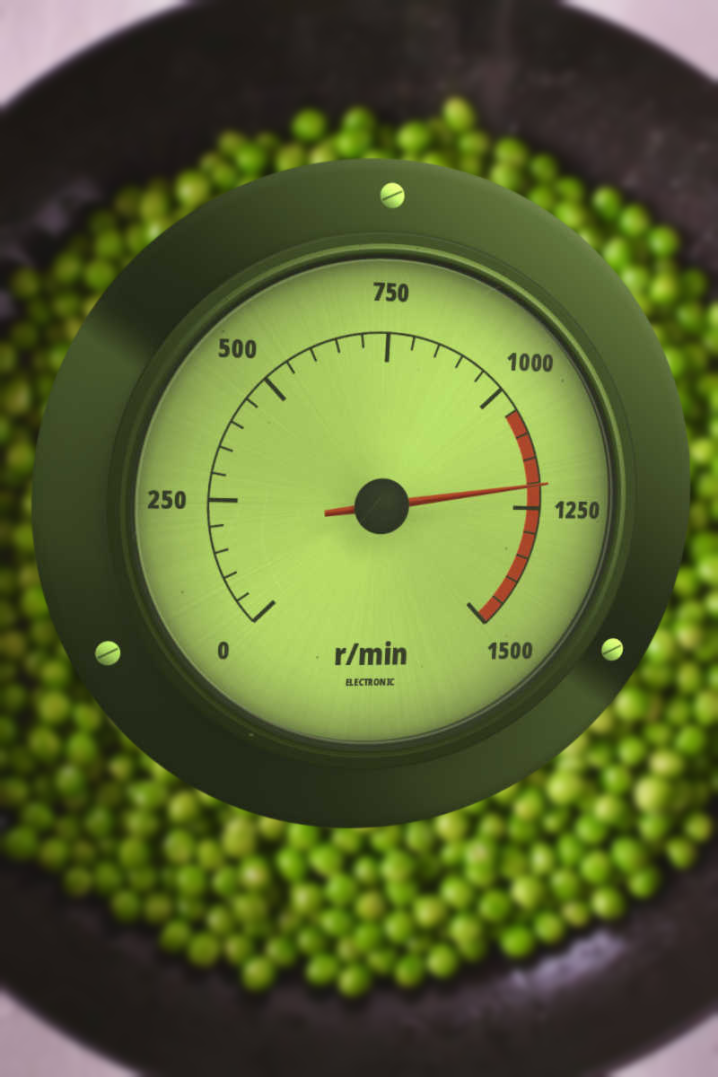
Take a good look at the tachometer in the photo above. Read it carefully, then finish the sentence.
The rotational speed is 1200 rpm
